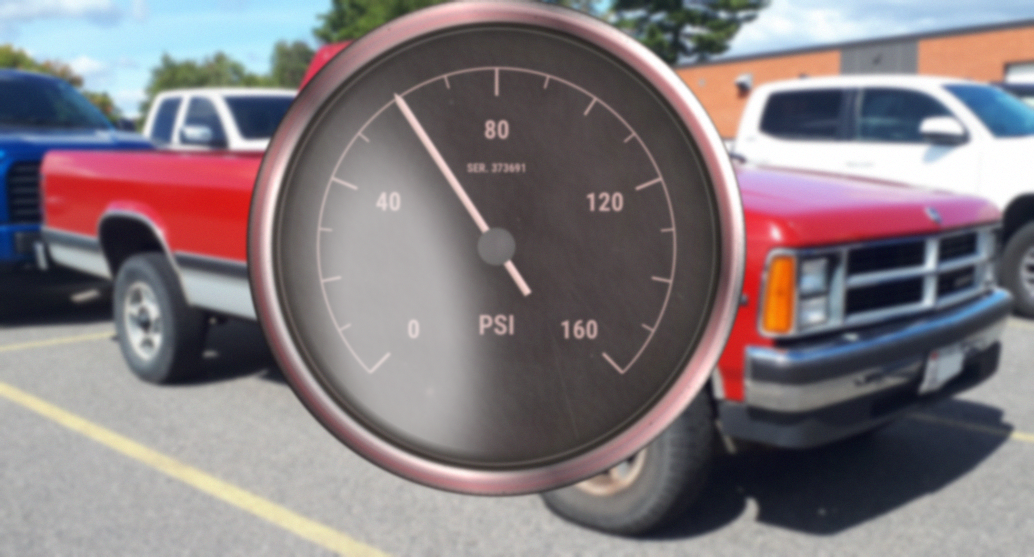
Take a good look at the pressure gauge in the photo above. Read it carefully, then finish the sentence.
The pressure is 60 psi
